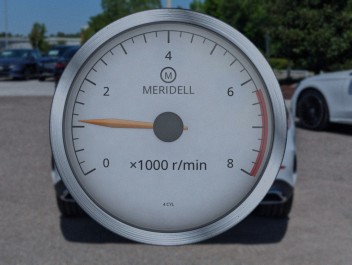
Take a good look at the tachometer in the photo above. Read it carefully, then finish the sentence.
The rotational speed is 1125 rpm
